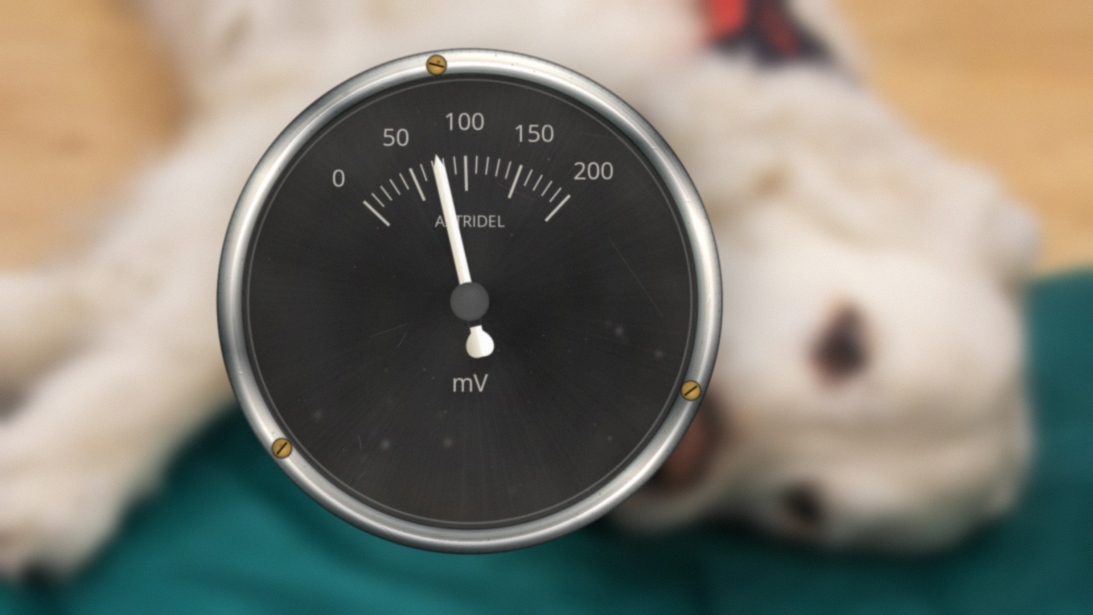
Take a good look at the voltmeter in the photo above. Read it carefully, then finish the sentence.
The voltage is 75 mV
